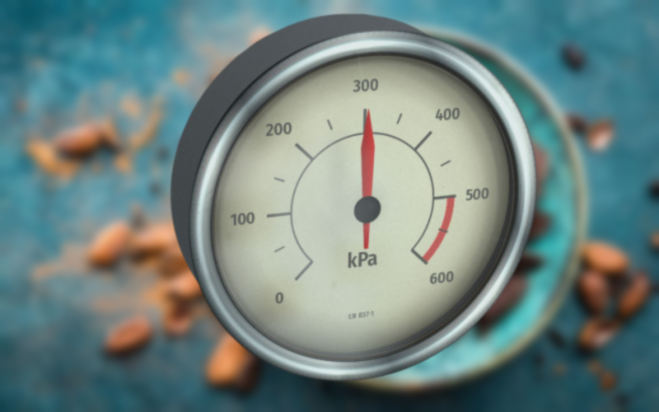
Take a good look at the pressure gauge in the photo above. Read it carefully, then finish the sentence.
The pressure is 300 kPa
